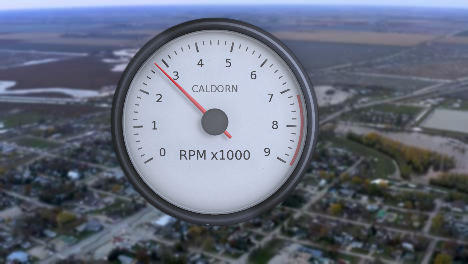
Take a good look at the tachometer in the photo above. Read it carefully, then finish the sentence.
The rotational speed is 2800 rpm
